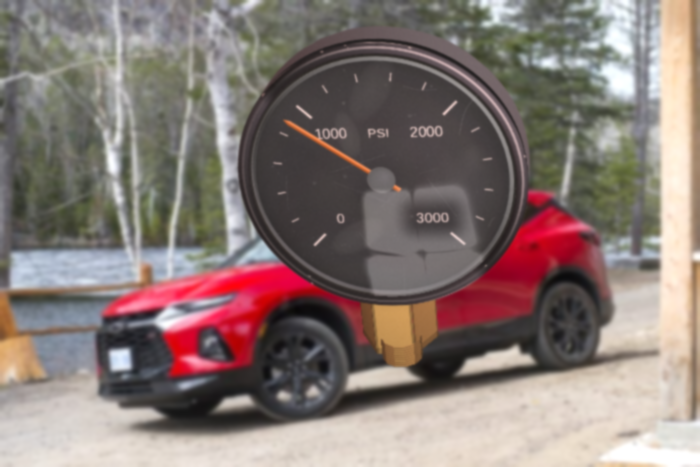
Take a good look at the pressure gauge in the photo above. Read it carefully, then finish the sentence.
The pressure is 900 psi
